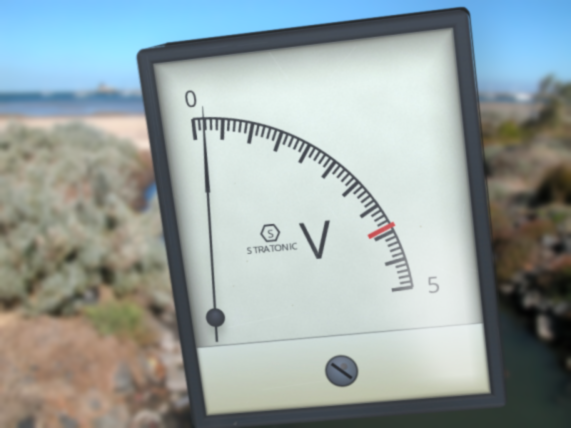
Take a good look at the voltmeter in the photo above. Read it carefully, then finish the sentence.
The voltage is 0.2 V
